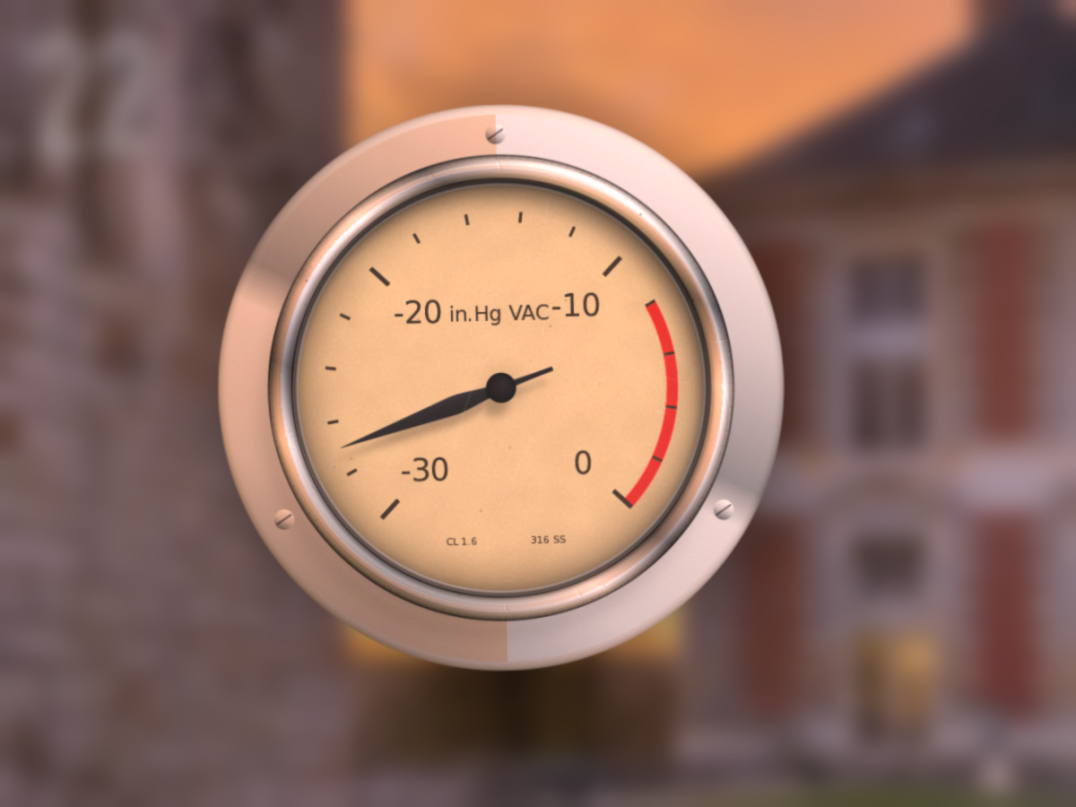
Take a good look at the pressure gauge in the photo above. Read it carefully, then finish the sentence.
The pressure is -27 inHg
